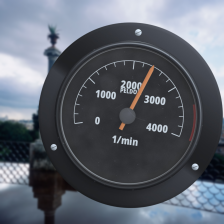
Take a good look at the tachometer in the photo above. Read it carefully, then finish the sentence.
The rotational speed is 2400 rpm
